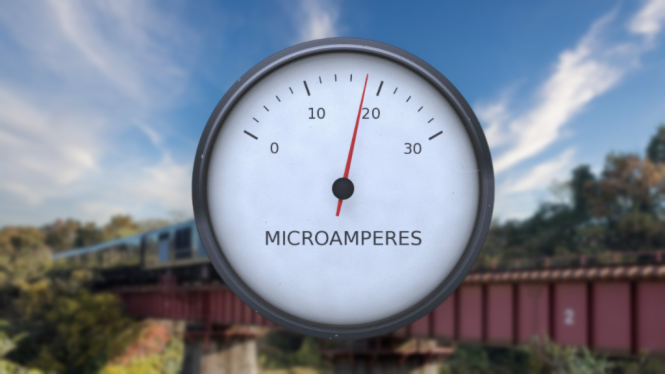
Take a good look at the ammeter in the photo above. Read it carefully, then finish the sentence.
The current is 18 µA
